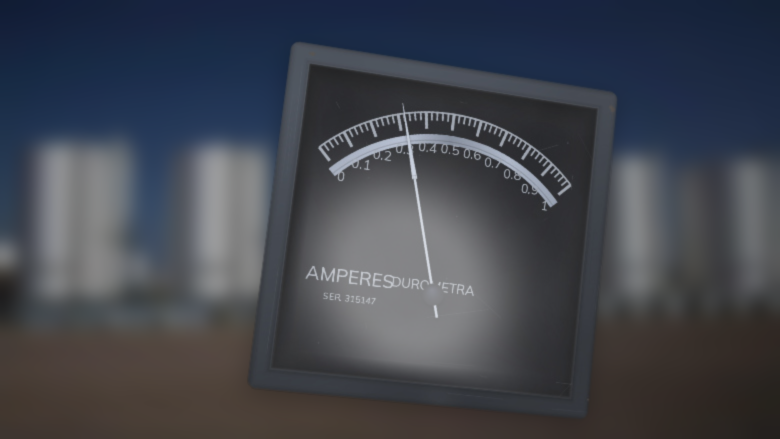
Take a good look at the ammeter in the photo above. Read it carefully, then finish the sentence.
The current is 0.32 A
